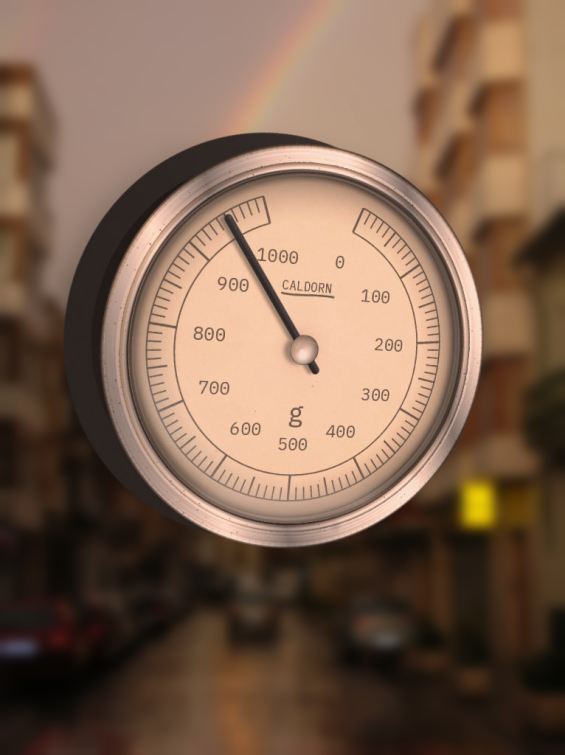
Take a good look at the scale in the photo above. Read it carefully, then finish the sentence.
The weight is 950 g
